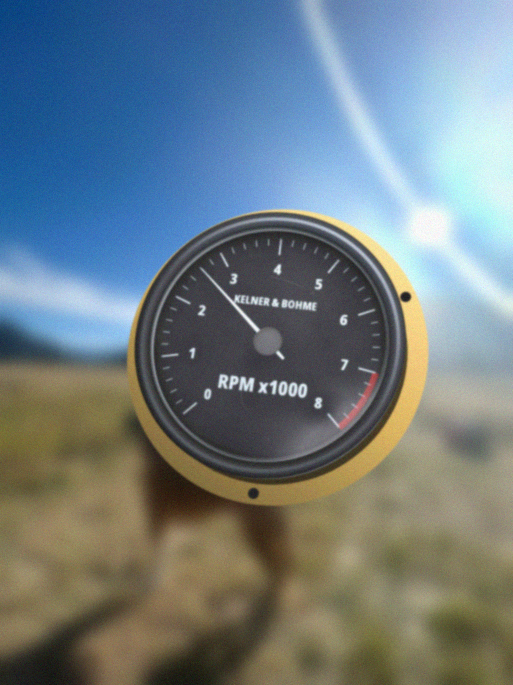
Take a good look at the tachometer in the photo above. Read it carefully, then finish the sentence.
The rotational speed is 2600 rpm
